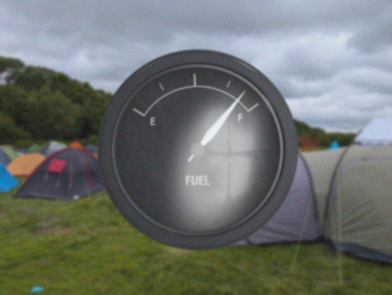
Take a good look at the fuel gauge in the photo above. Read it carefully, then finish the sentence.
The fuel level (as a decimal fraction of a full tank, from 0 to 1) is 0.875
